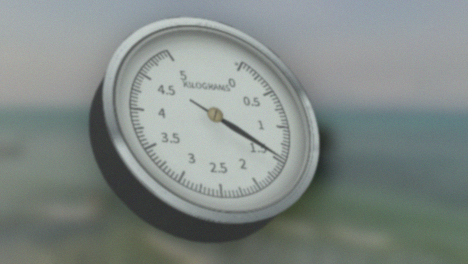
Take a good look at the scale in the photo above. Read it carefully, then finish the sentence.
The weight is 1.5 kg
